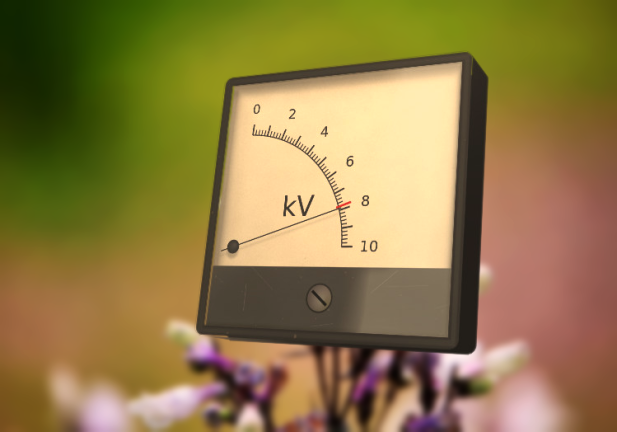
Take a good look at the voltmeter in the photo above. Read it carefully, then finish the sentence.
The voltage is 8 kV
